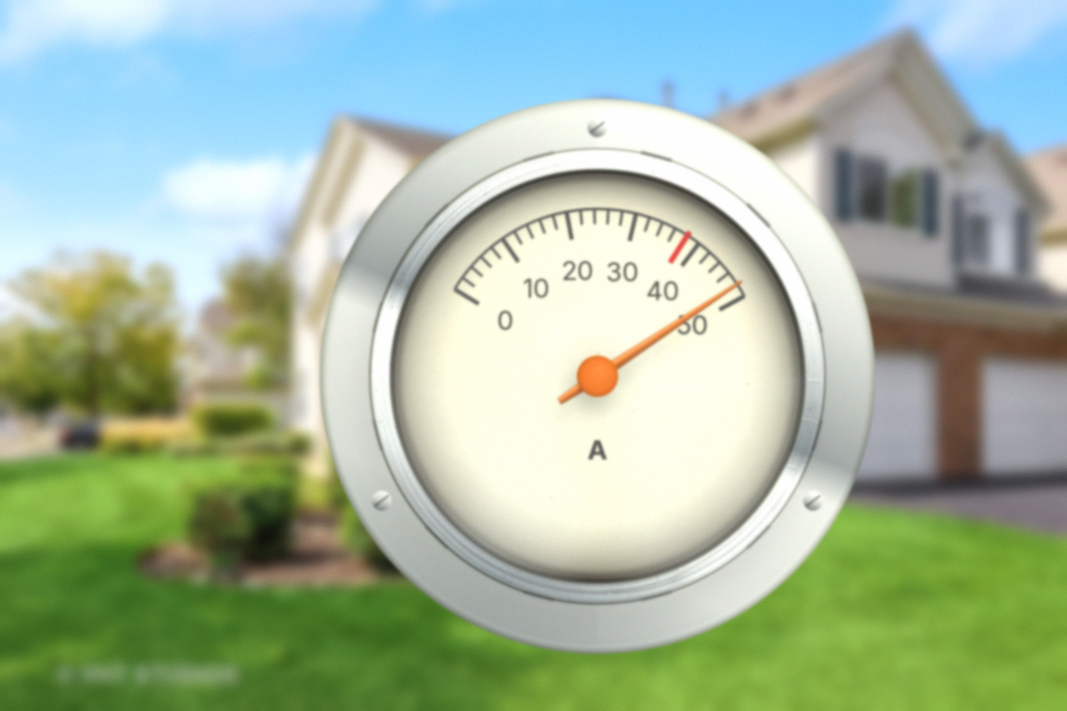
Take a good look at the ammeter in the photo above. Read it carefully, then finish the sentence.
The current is 48 A
